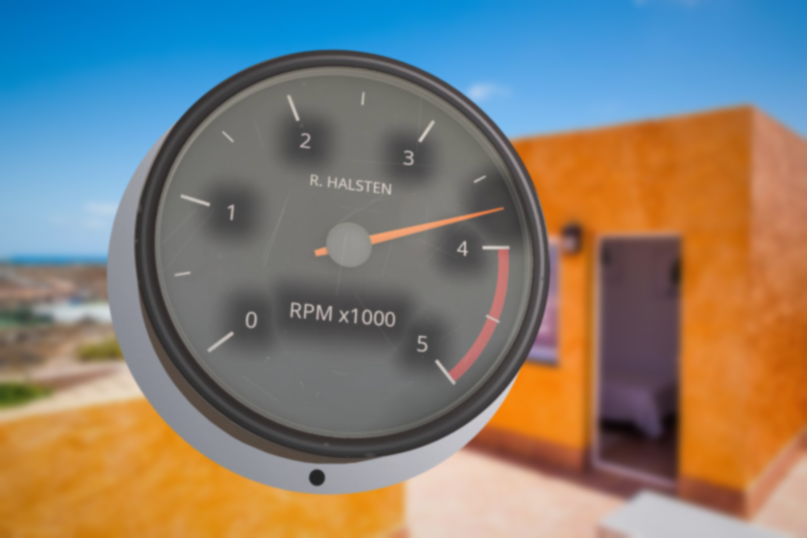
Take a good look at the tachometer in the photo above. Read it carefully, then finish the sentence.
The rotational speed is 3750 rpm
